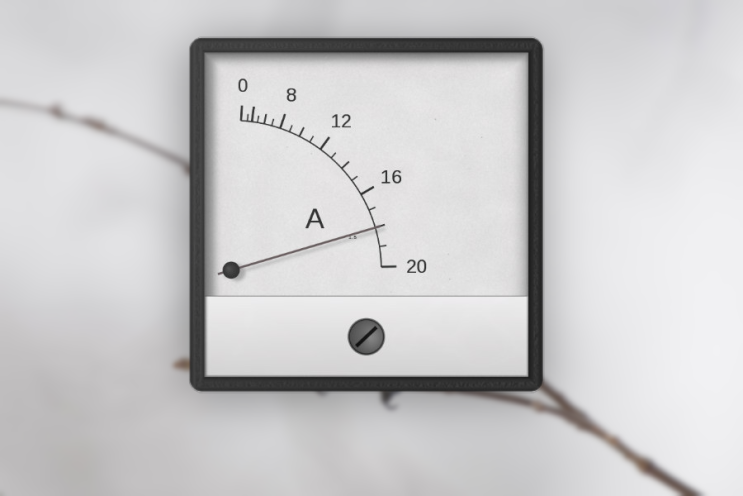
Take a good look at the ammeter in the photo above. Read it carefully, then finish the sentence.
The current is 18 A
